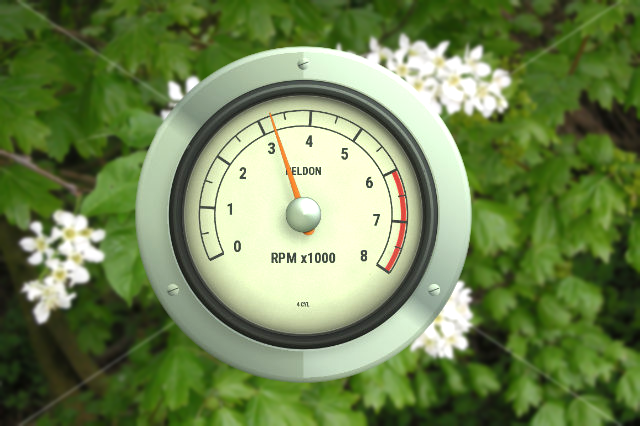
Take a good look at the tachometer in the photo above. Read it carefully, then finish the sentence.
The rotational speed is 3250 rpm
